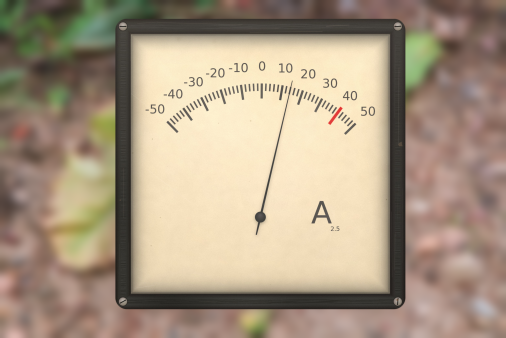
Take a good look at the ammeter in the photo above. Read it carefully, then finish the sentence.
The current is 14 A
